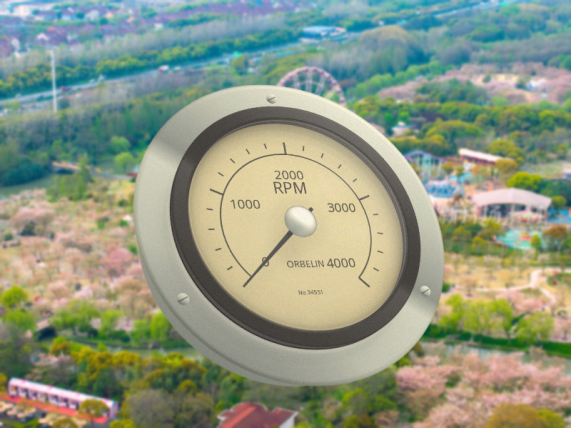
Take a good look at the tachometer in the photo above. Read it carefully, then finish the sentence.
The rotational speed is 0 rpm
